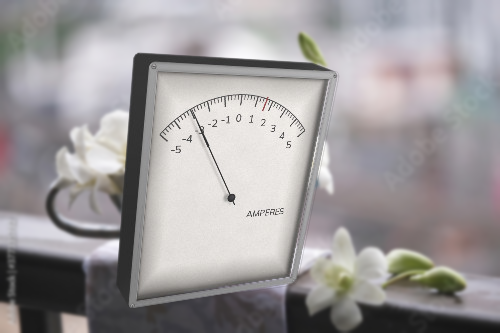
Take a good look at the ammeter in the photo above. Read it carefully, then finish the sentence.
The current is -3 A
